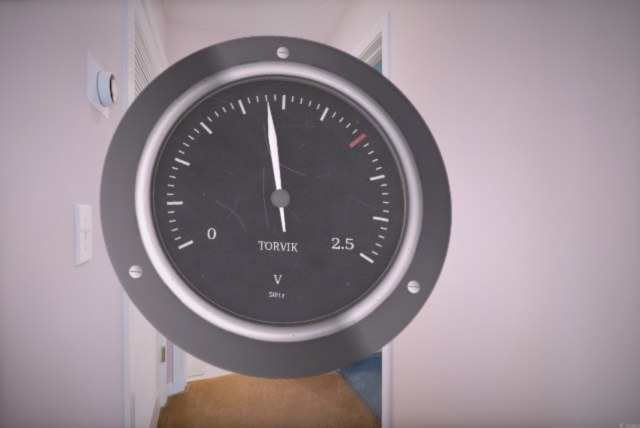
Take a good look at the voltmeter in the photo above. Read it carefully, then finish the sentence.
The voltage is 1.15 V
